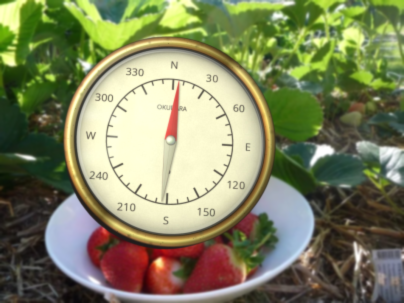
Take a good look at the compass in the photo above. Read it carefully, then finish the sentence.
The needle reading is 5 °
